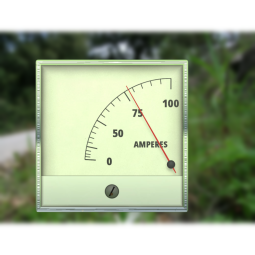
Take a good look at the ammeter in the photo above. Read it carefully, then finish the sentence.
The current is 77.5 A
